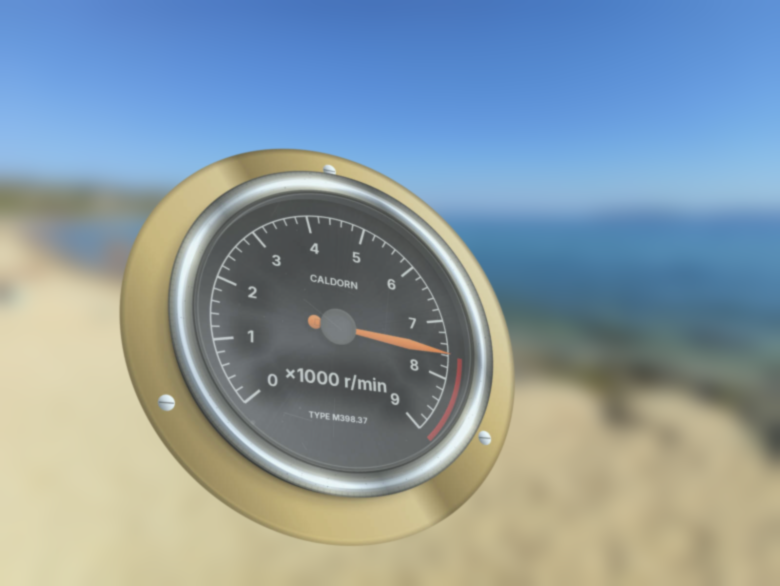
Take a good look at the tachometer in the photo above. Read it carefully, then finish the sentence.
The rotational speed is 7600 rpm
